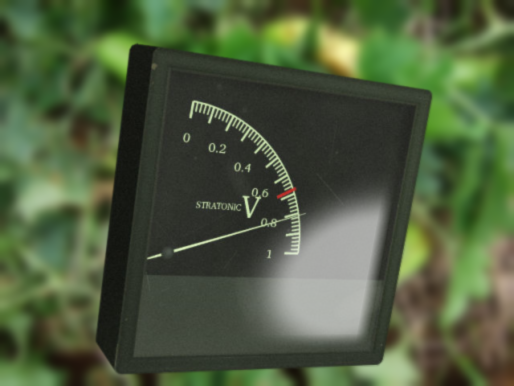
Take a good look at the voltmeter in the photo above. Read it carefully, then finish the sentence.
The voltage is 0.8 V
